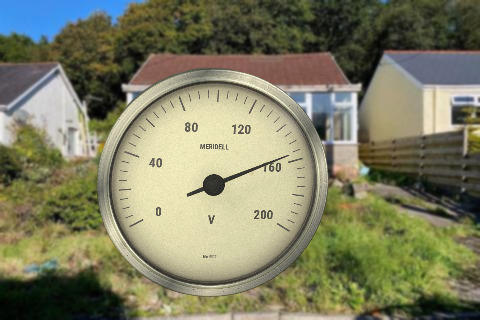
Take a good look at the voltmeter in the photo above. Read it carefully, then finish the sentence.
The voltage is 155 V
